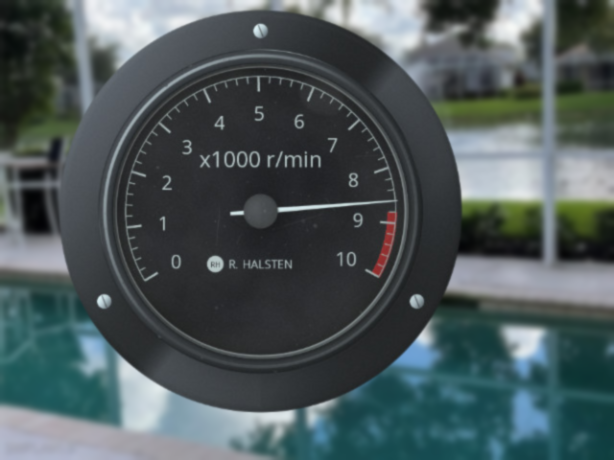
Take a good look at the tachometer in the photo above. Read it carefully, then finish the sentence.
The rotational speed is 8600 rpm
